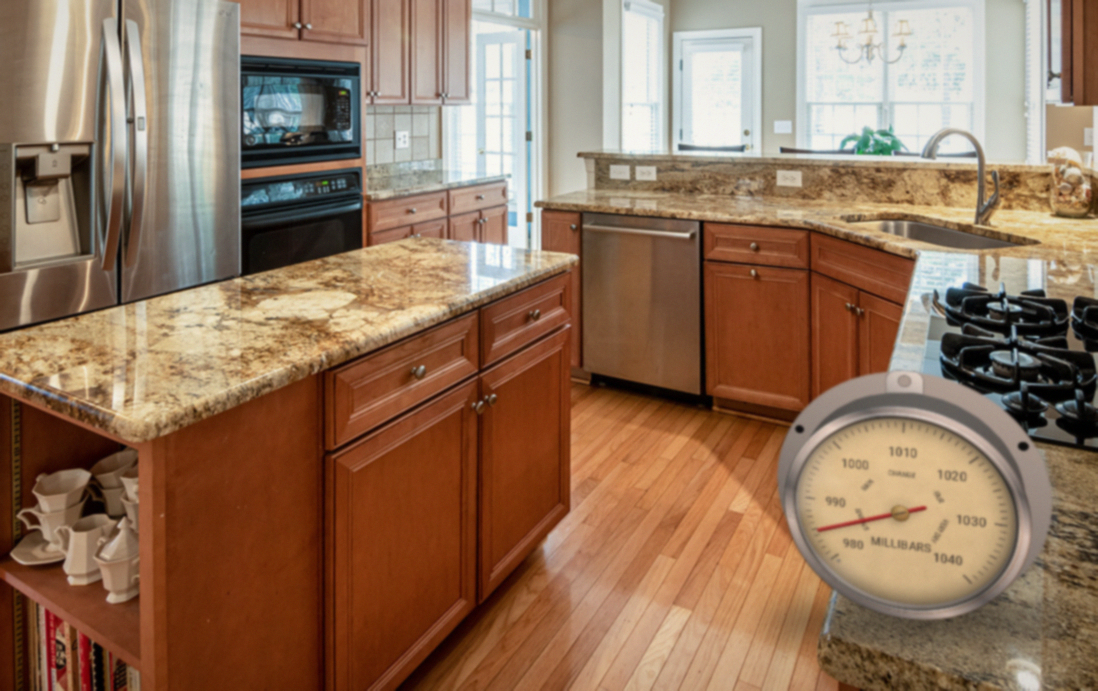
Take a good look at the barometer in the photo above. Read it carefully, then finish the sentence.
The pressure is 985 mbar
